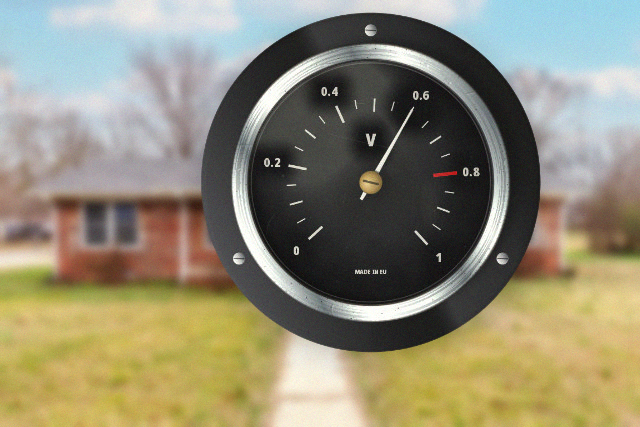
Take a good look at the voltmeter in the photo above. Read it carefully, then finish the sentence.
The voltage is 0.6 V
